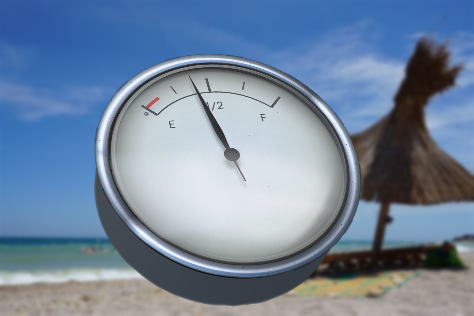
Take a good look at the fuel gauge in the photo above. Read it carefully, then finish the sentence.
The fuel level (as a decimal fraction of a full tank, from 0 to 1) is 0.375
